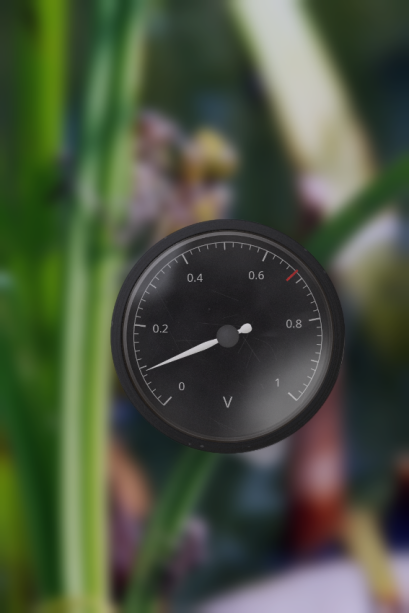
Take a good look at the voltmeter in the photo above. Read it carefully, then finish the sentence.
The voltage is 0.09 V
